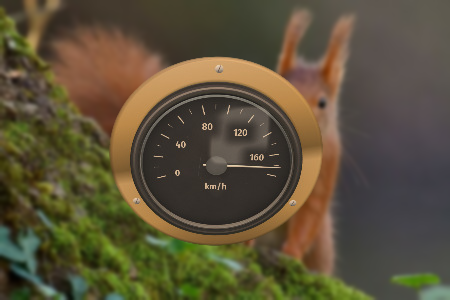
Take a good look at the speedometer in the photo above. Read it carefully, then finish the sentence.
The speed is 170 km/h
